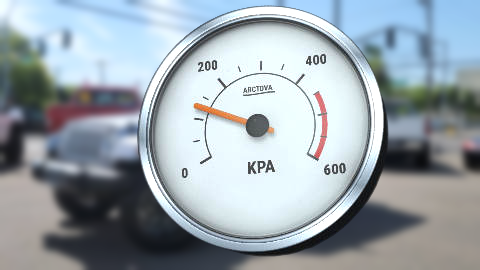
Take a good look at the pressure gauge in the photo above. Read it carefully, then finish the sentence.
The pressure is 125 kPa
